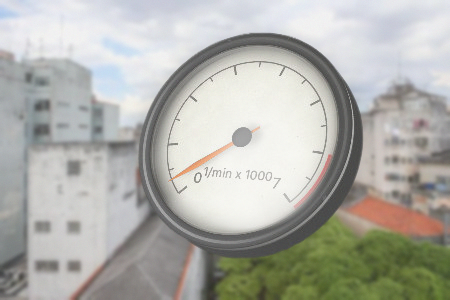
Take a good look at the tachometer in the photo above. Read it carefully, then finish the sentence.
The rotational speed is 250 rpm
